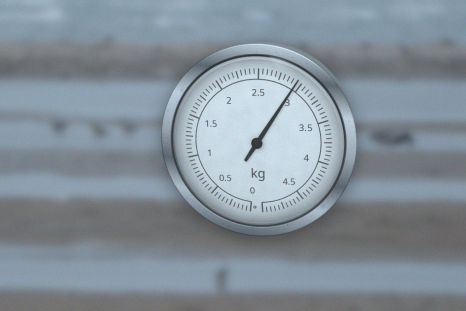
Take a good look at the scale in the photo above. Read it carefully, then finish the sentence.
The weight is 2.95 kg
